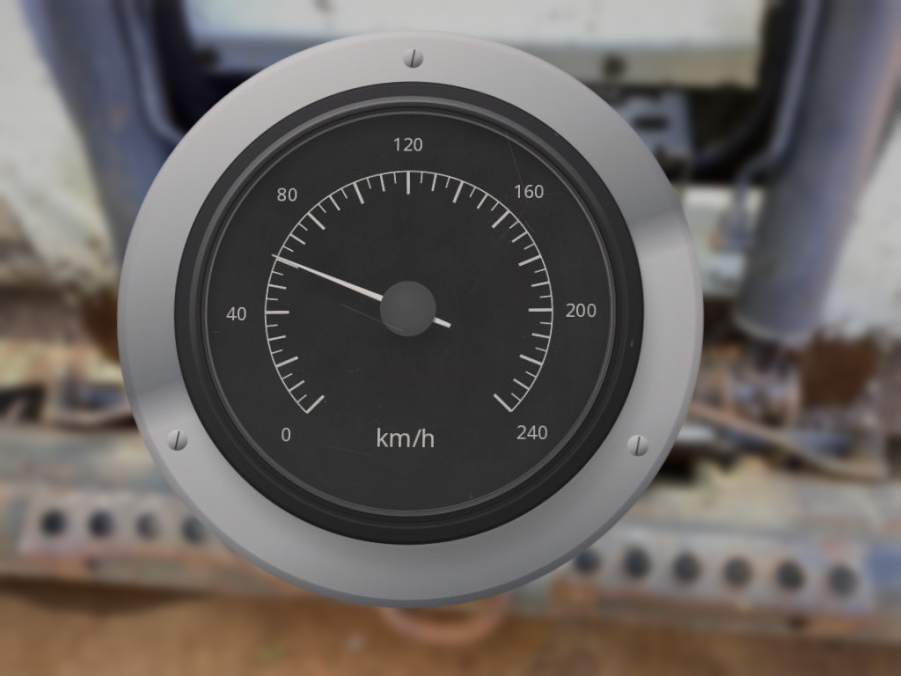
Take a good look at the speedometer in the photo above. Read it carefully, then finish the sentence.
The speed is 60 km/h
